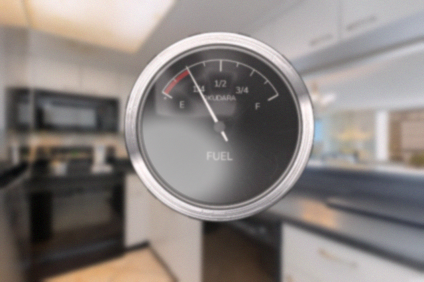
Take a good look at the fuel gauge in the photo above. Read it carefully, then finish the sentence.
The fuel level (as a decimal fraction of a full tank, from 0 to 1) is 0.25
